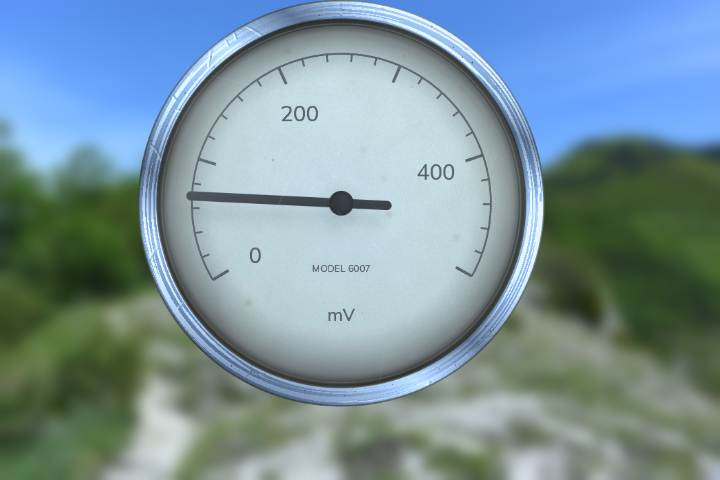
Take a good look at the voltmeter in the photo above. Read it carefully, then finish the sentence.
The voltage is 70 mV
